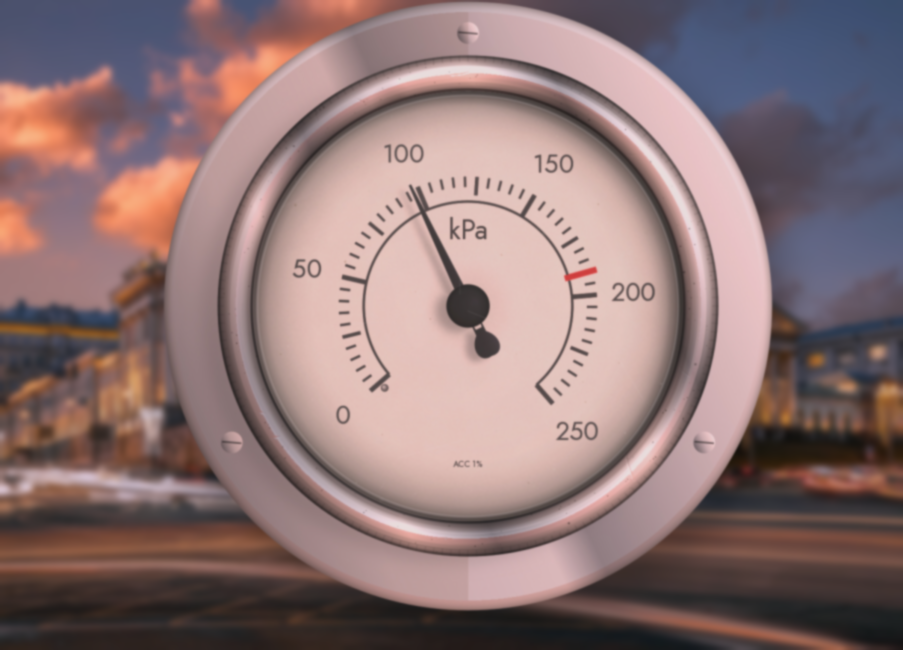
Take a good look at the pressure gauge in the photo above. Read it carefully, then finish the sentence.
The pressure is 97.5 kPa
